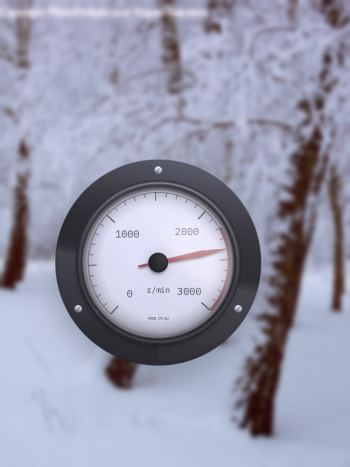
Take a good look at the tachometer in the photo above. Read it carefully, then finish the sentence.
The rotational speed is 2400 rpm
